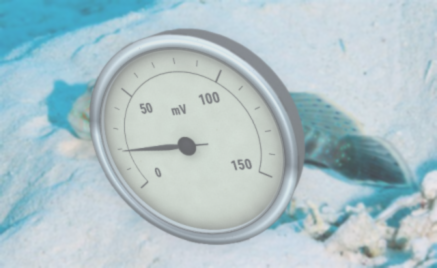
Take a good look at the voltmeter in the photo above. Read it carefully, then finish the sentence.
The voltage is 20 mV
